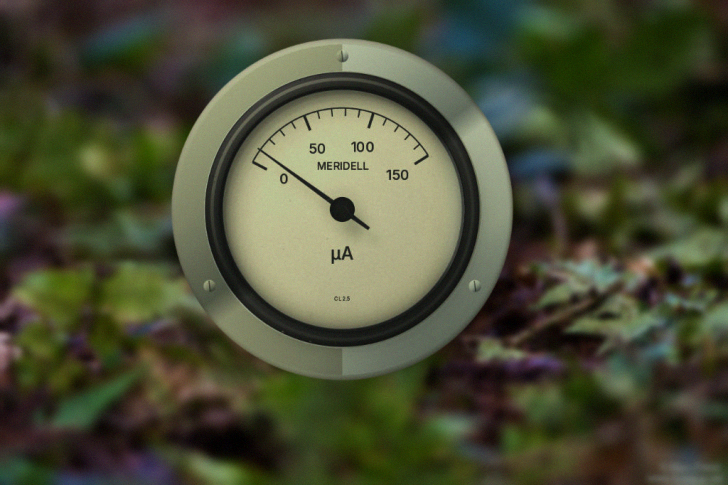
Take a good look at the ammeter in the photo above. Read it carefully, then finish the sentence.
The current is 10 µA
